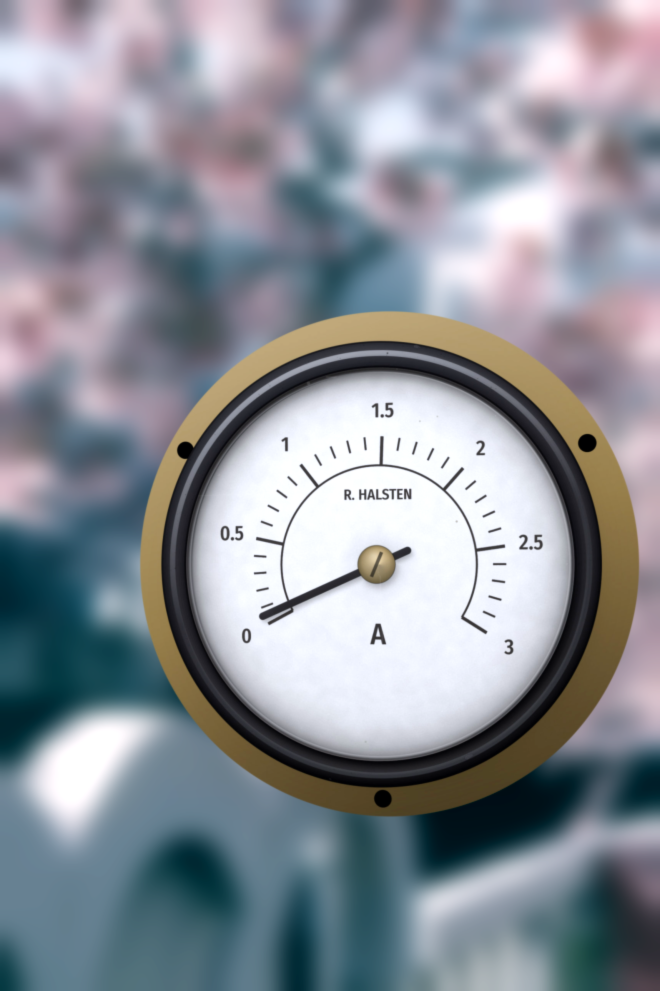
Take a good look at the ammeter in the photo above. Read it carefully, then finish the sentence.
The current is 0.05 A
